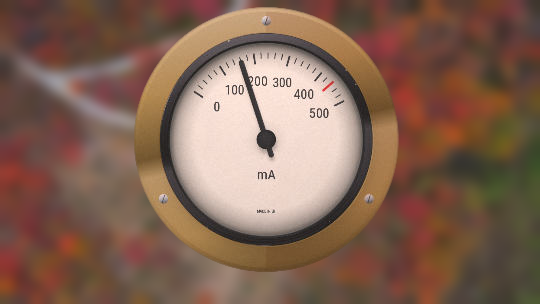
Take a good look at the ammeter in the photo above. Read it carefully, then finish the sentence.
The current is 160 mA
